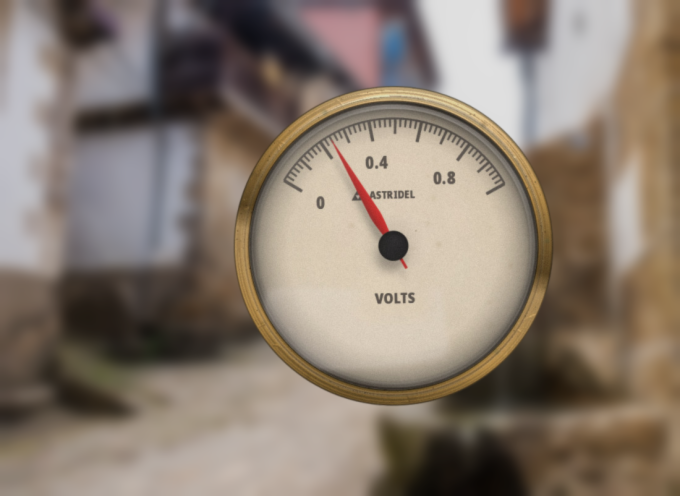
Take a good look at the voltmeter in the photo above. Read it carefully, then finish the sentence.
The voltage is 0.24 V
